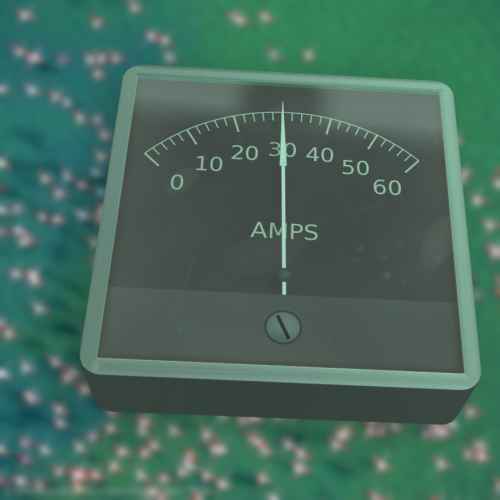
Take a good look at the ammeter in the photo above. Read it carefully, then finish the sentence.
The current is 30 A
